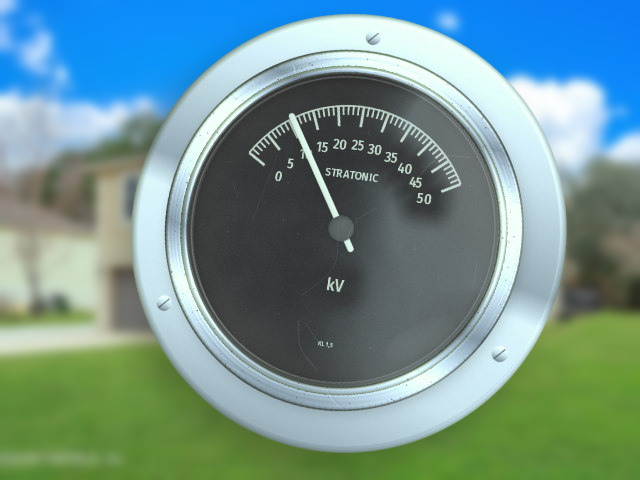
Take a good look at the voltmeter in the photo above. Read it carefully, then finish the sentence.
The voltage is 11 kV
